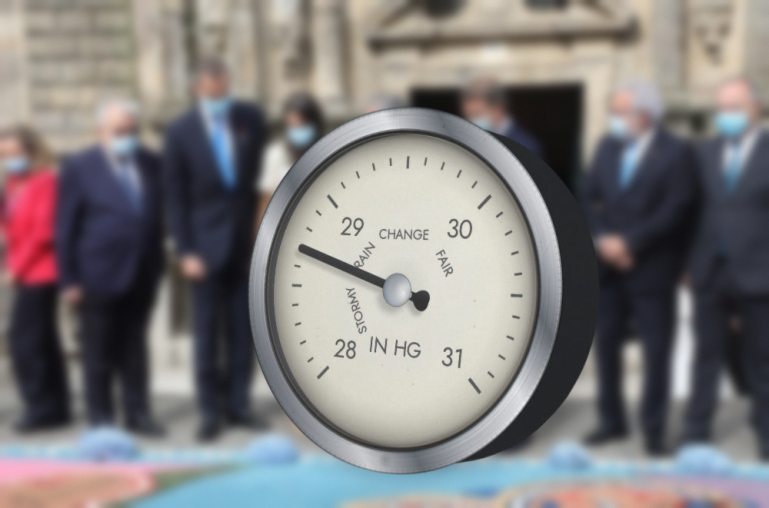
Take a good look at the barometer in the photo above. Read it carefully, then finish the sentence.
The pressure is 28.7 inHg
